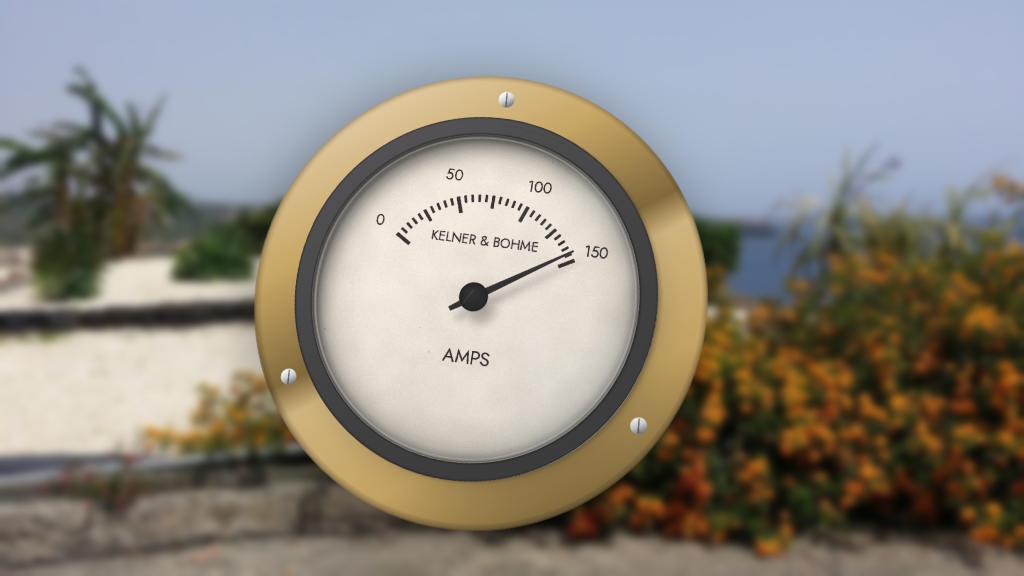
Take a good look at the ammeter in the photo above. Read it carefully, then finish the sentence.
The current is 145 A
